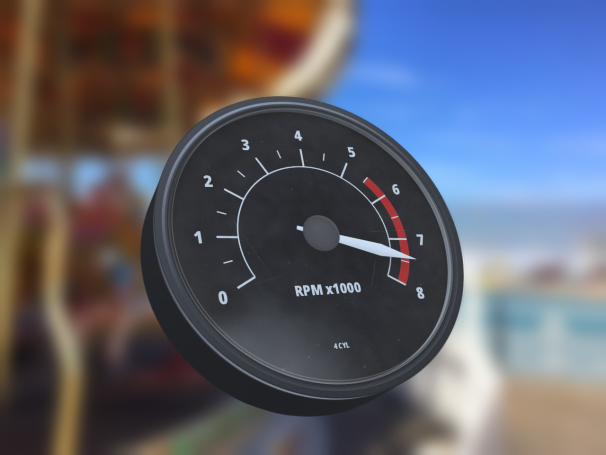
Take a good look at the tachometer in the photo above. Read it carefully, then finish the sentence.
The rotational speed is 7500 rpm
